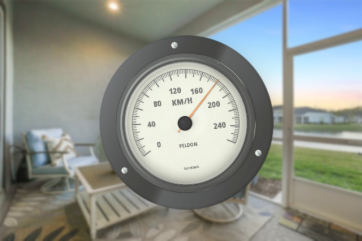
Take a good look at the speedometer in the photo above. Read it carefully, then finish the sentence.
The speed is 180 km/h
